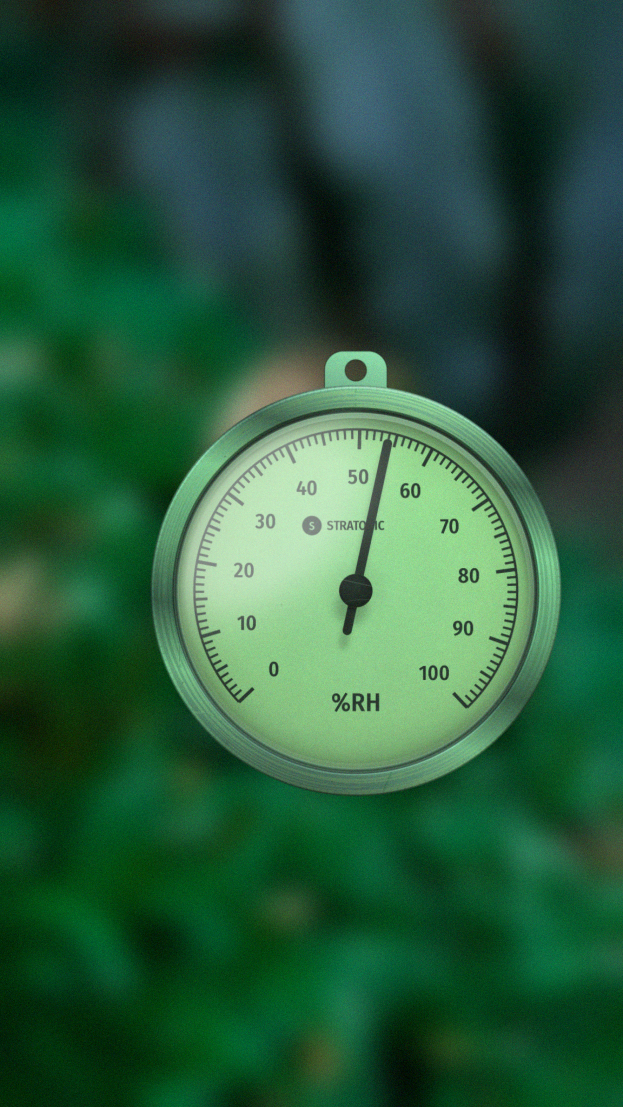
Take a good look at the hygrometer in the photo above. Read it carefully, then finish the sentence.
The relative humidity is 54 %
